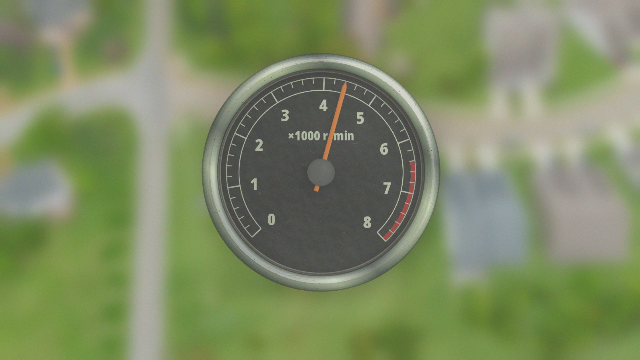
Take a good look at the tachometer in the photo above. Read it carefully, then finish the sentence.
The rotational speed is 4400 rpm
